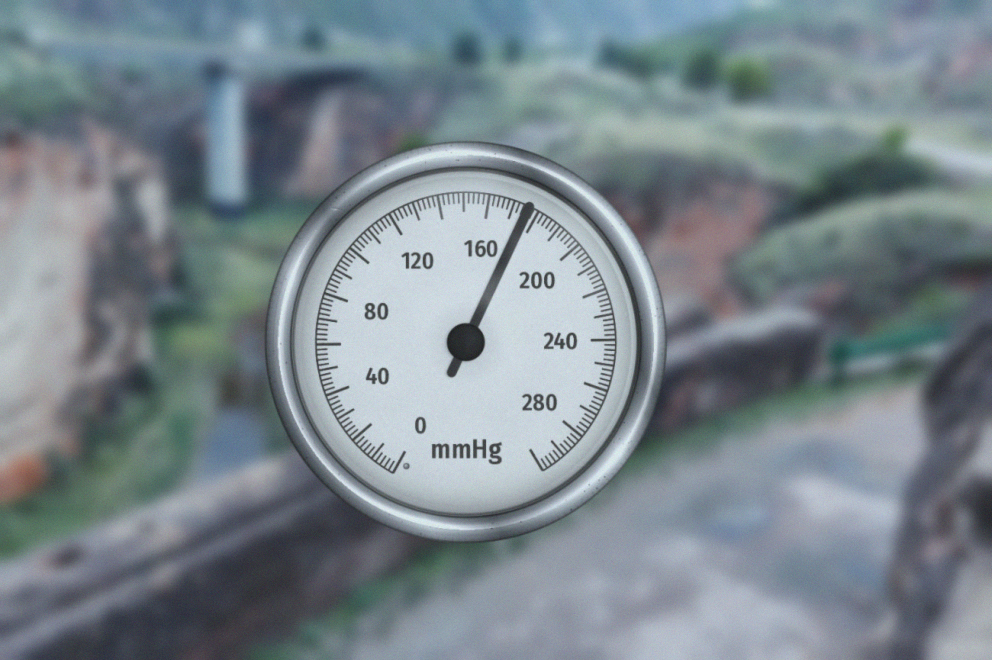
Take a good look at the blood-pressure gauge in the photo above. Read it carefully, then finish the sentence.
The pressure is 176 mmHg
